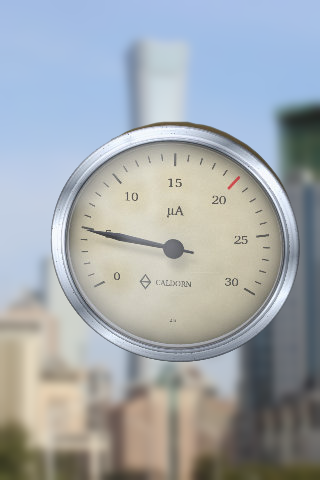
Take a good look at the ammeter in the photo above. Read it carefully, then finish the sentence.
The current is 5 µA
